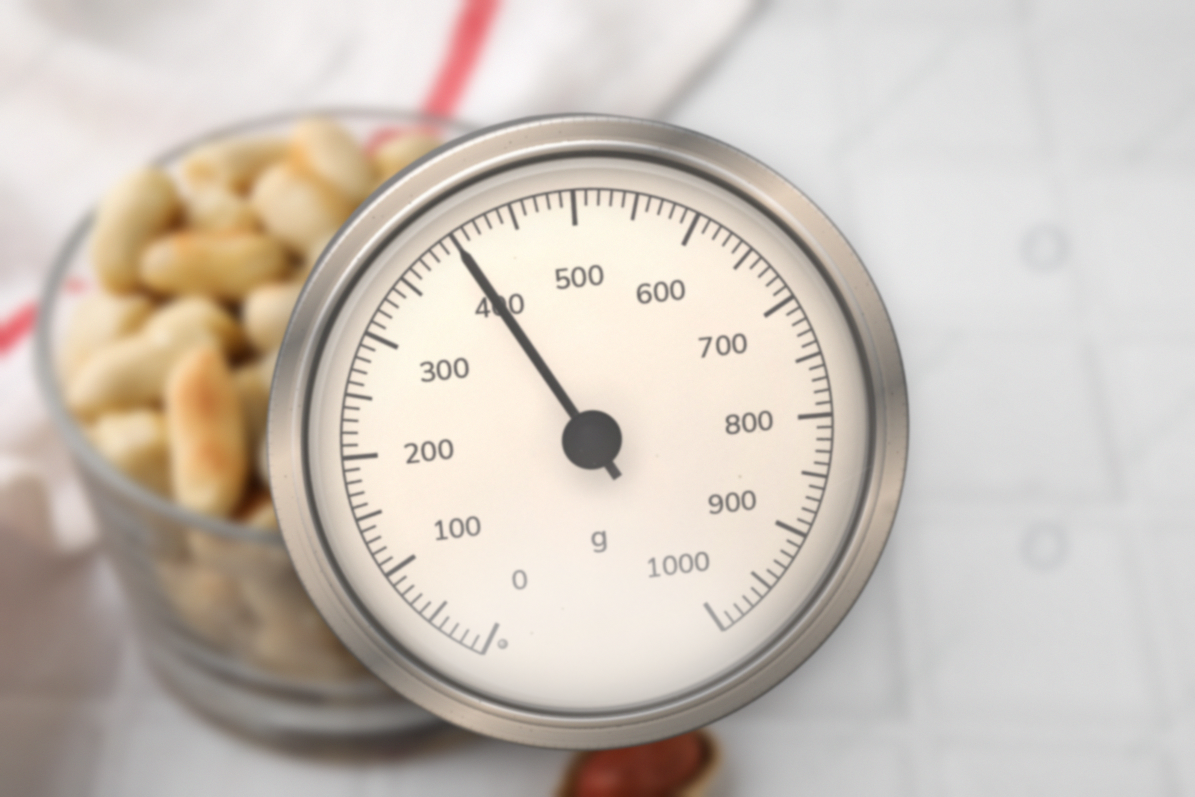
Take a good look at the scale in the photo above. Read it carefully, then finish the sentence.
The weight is 400 g
